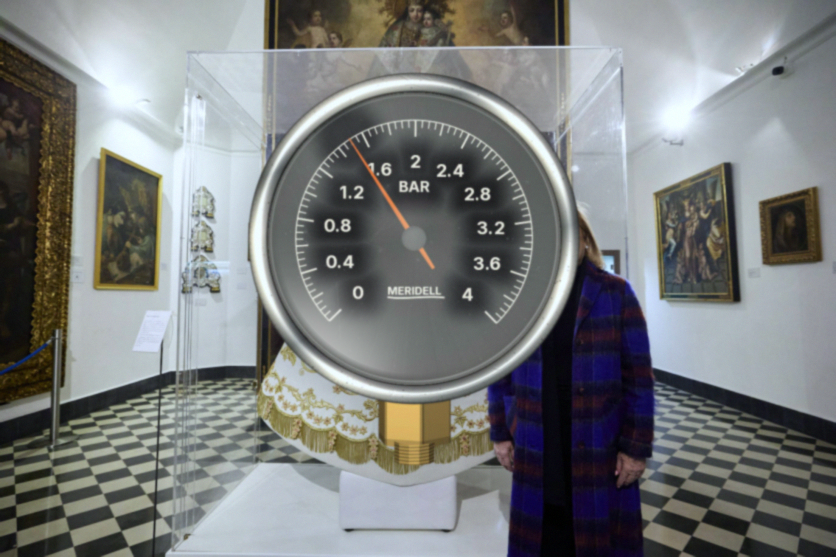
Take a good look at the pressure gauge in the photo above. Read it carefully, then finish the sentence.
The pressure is 1.5 bar
